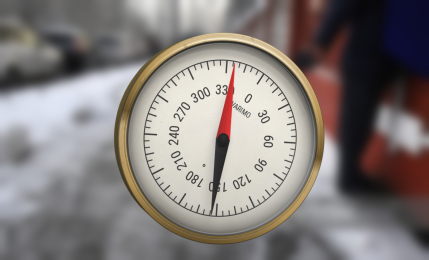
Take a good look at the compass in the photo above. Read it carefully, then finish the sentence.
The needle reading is 335 °
